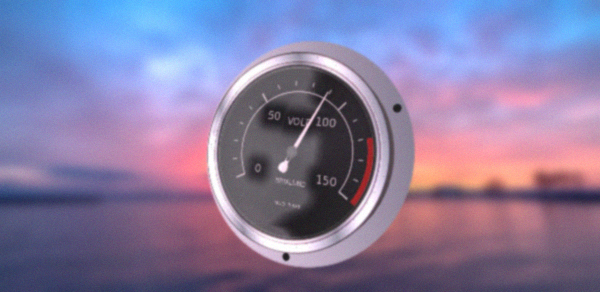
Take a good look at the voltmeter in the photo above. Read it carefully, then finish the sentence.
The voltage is 90 V
